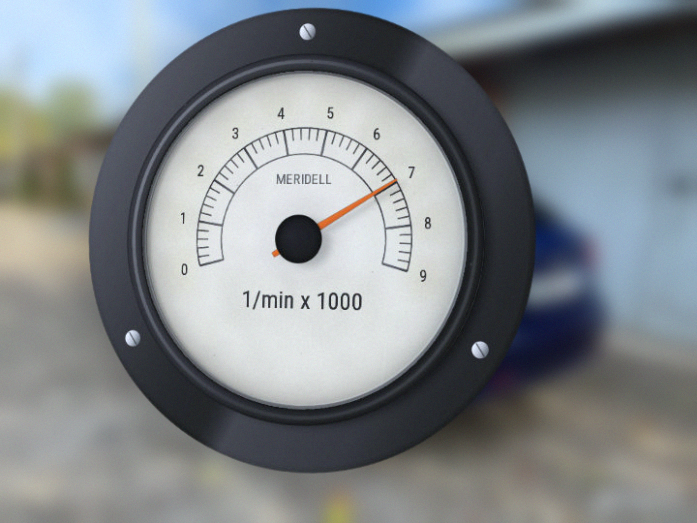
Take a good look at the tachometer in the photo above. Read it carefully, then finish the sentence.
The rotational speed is 7000 rpm
